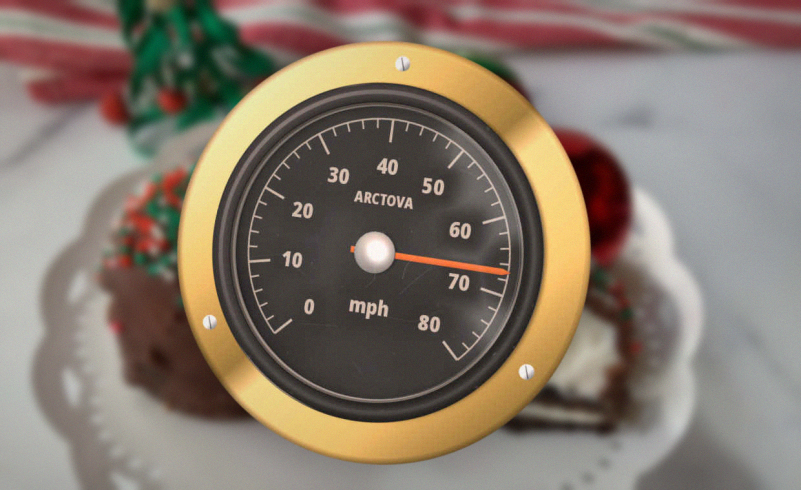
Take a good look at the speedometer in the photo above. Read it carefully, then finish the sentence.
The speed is 67 mph
